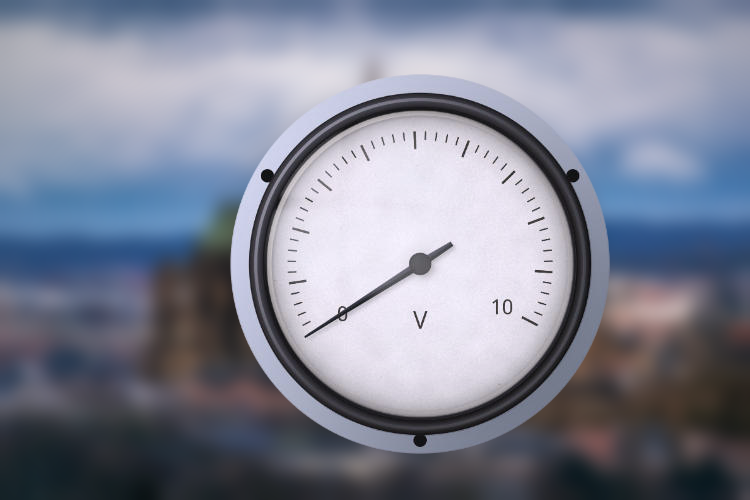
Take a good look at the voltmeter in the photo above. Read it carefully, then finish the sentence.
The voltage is 0 V
